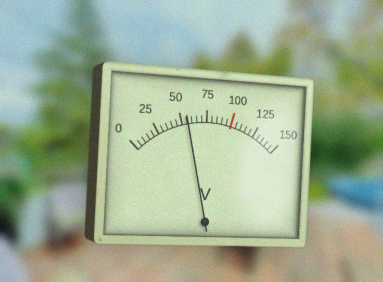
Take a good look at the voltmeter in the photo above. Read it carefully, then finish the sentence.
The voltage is 55 V
